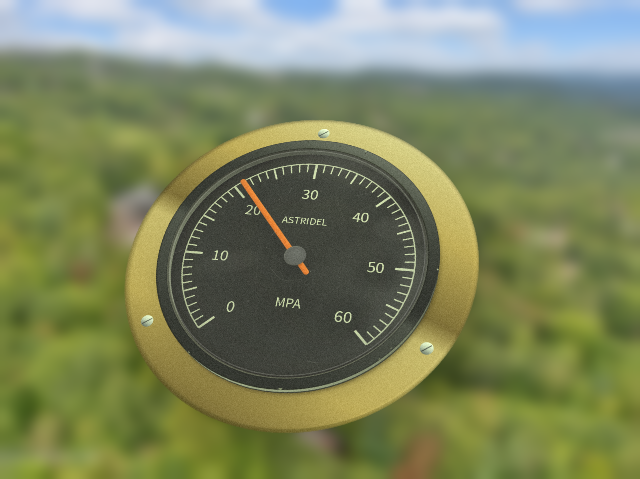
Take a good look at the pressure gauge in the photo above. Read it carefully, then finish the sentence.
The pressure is 21 MPa
